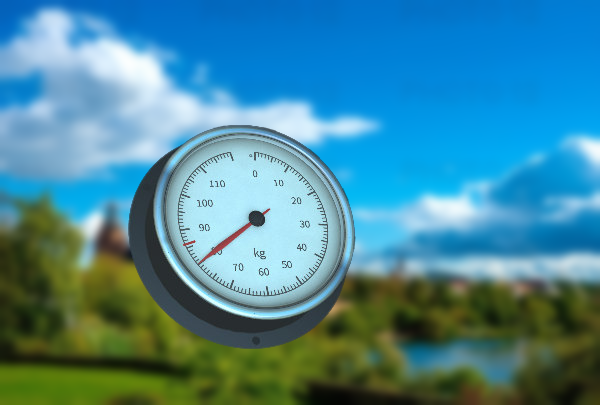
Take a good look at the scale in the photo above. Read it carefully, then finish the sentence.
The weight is 80 kg
